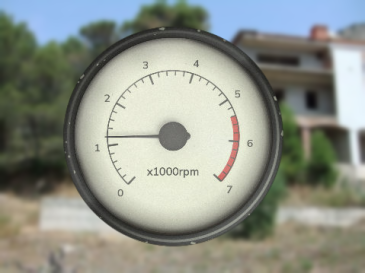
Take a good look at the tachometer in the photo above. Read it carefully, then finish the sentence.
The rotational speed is 1200 rpm
